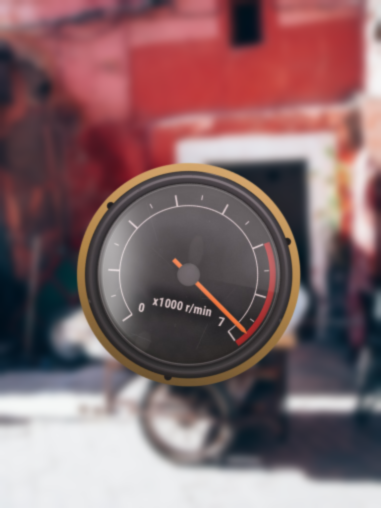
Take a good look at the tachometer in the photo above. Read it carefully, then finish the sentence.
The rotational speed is 6750 rpm
